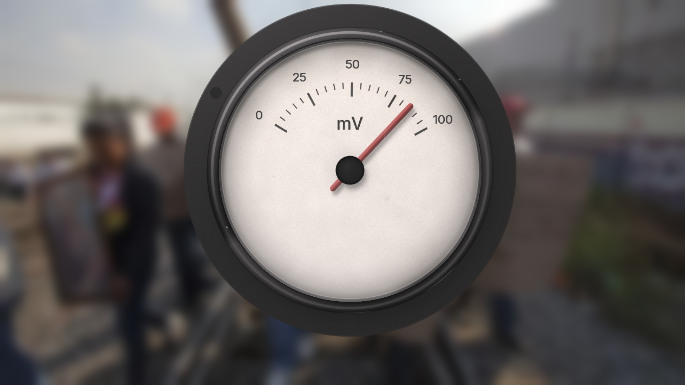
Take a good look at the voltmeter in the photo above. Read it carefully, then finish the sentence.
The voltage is 85 mV
